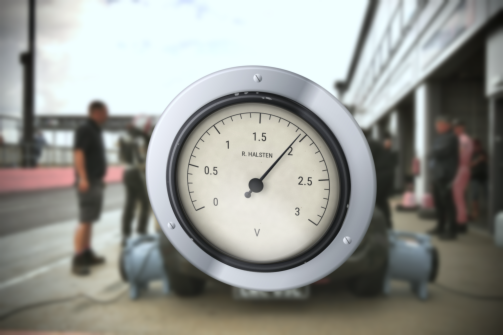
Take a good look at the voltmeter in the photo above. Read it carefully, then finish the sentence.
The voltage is 1.95 V
